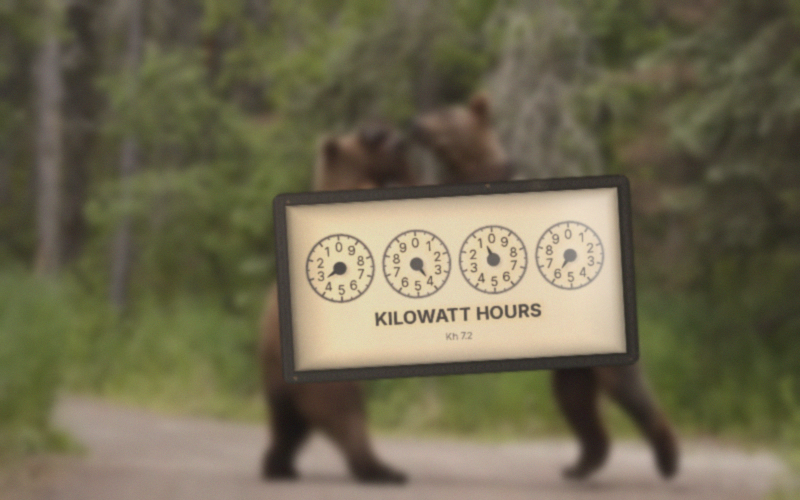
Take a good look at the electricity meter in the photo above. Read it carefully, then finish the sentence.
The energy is 3406 kWh
